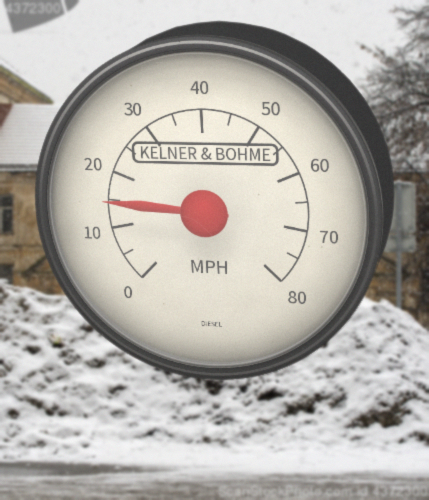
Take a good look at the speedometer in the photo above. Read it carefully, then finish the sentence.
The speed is 15 mph
